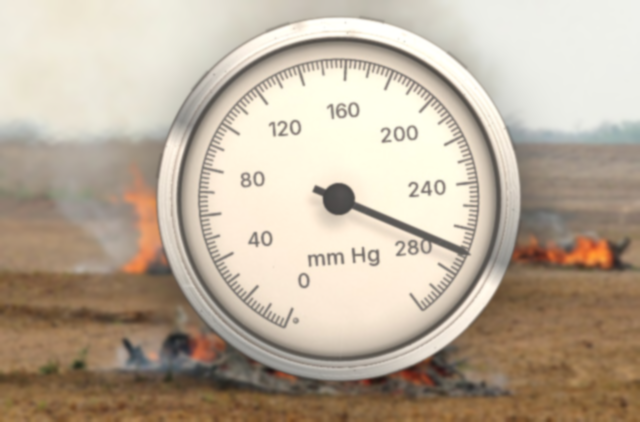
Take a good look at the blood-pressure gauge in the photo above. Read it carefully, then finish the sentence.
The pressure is 270 mmHg
